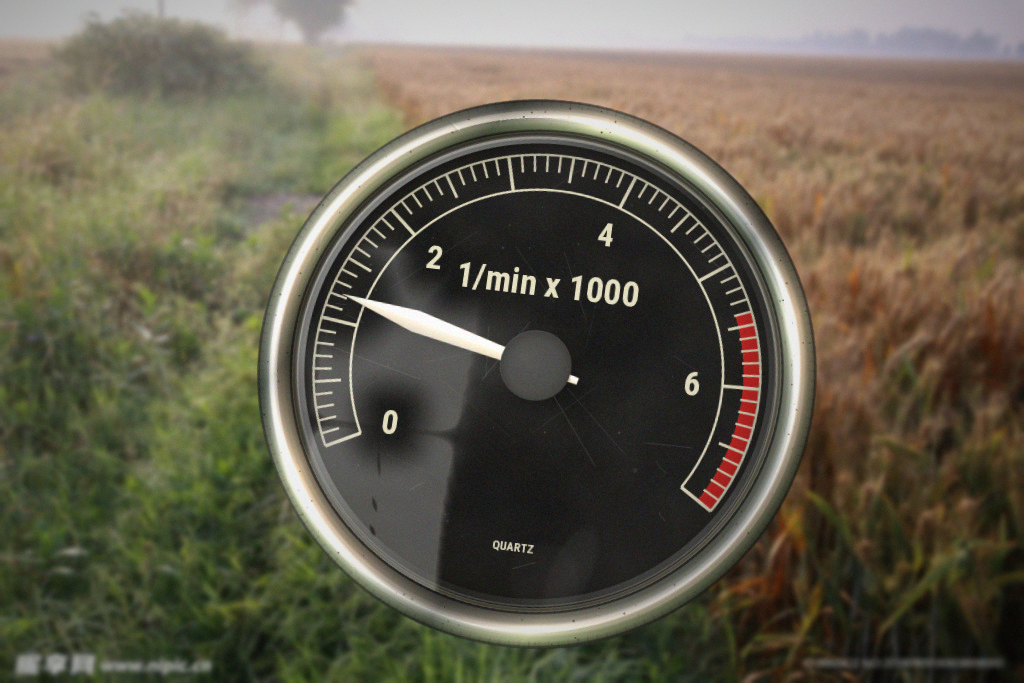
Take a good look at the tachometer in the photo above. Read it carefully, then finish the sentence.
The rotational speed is 1200 rpm
